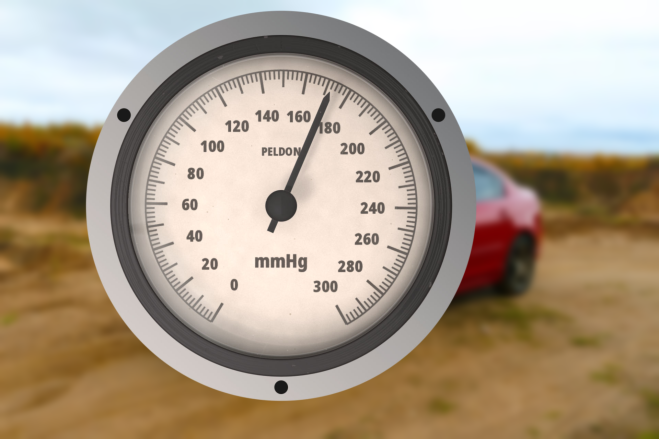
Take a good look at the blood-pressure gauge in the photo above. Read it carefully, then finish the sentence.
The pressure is 172 mmHg
